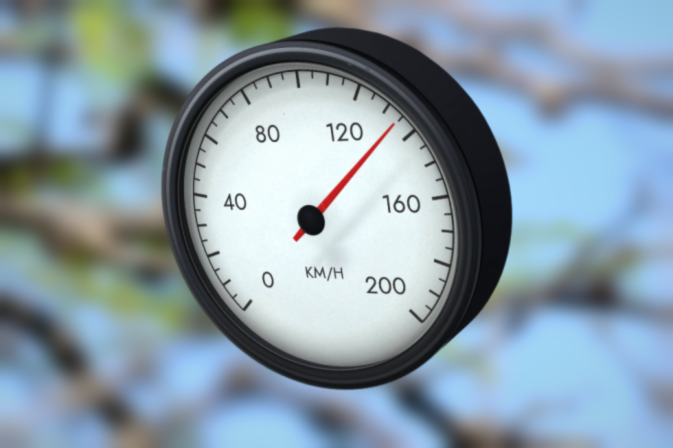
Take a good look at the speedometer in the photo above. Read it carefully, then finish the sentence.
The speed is 135 km/h
